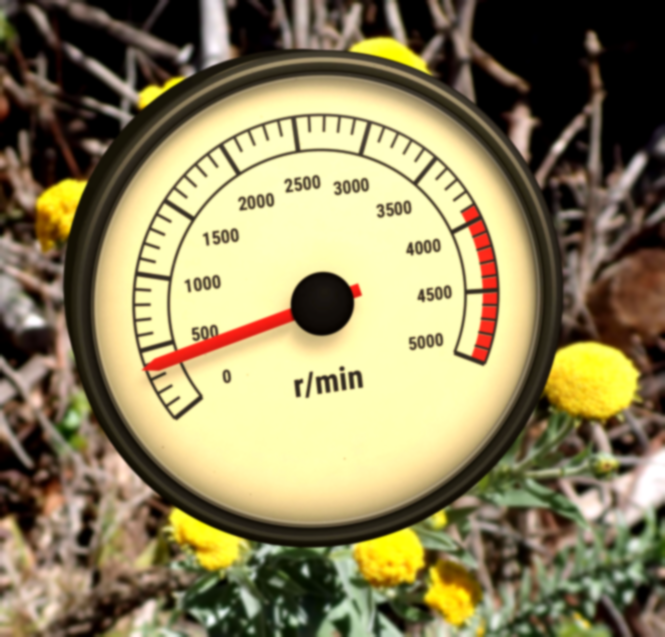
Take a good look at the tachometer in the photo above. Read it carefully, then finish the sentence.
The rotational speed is 400 rpm
